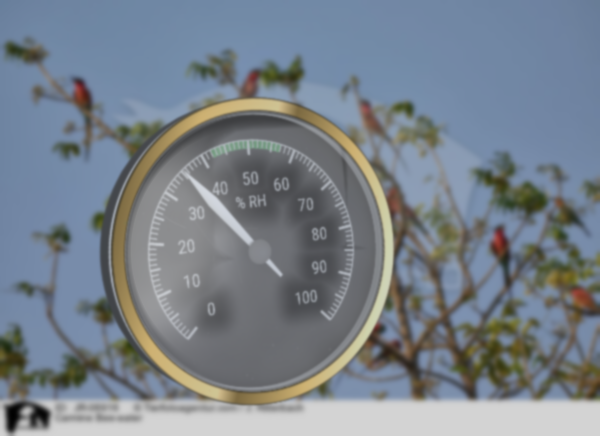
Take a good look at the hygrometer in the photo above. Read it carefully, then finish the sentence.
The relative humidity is 35 %
